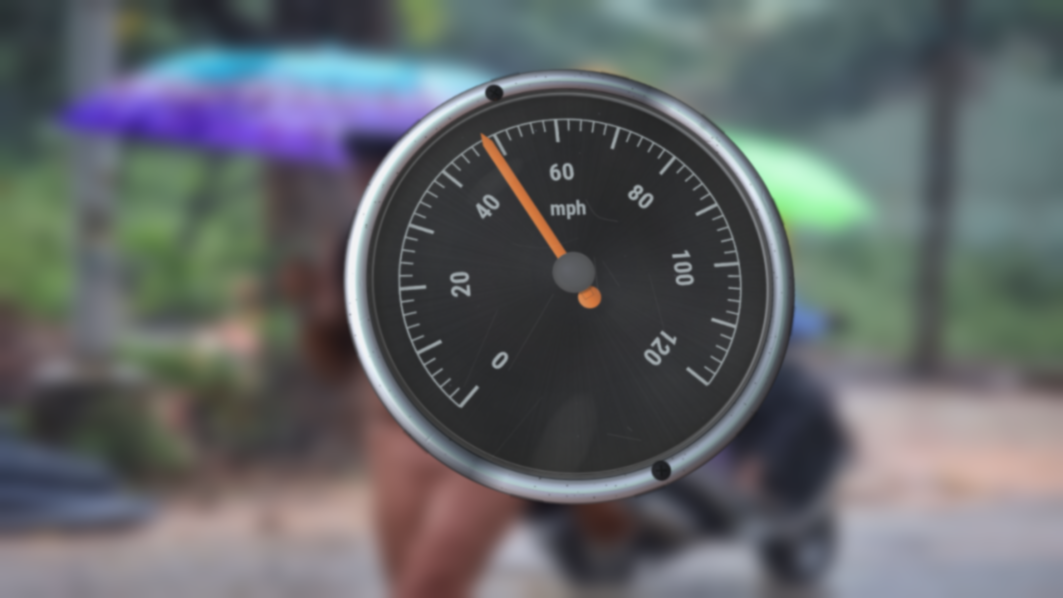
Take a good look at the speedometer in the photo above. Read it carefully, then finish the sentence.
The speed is 48 mph
